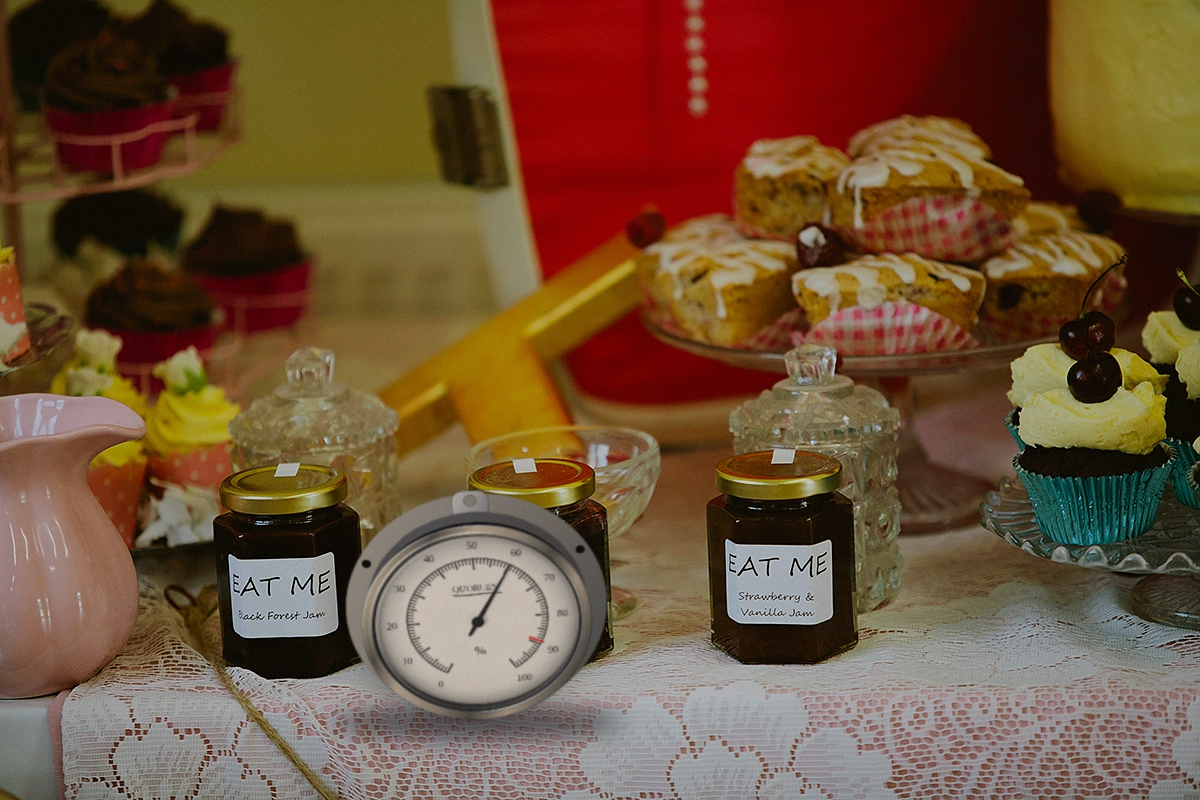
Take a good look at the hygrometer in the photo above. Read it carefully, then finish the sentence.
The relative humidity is 60 %
